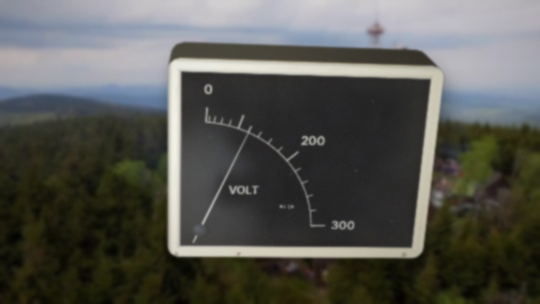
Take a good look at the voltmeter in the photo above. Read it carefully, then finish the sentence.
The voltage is 120 V
